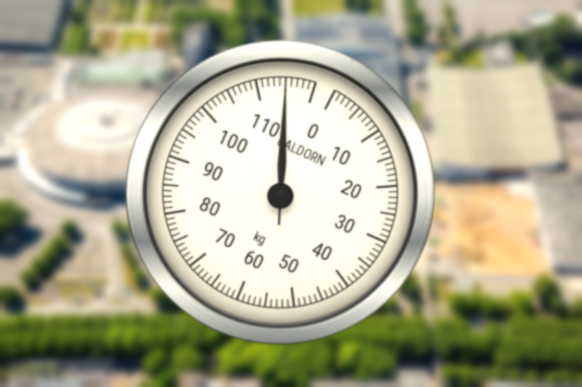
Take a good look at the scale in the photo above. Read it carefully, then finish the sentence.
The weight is 115 kg
